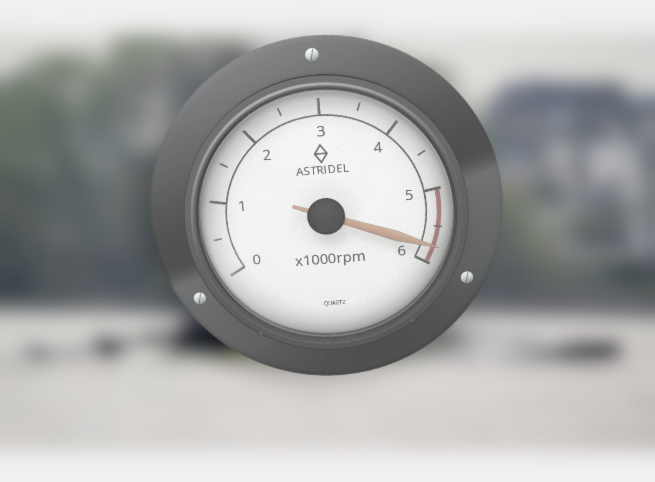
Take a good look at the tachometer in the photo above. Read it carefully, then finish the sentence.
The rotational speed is 5750 rpm
